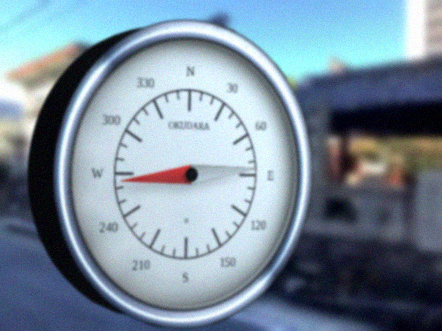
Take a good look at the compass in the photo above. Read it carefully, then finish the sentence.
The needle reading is 265 °
